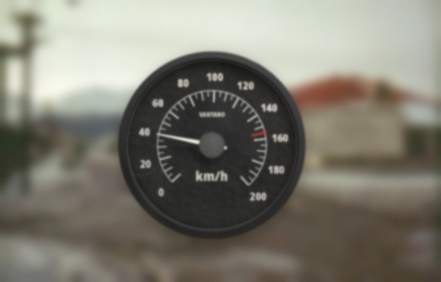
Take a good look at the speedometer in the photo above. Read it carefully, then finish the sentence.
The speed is 40 km/h
